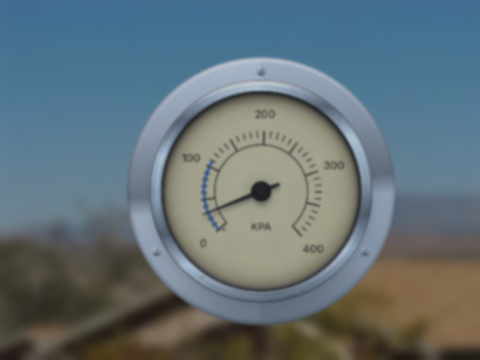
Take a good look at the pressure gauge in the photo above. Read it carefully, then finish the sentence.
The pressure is 30 kPa
